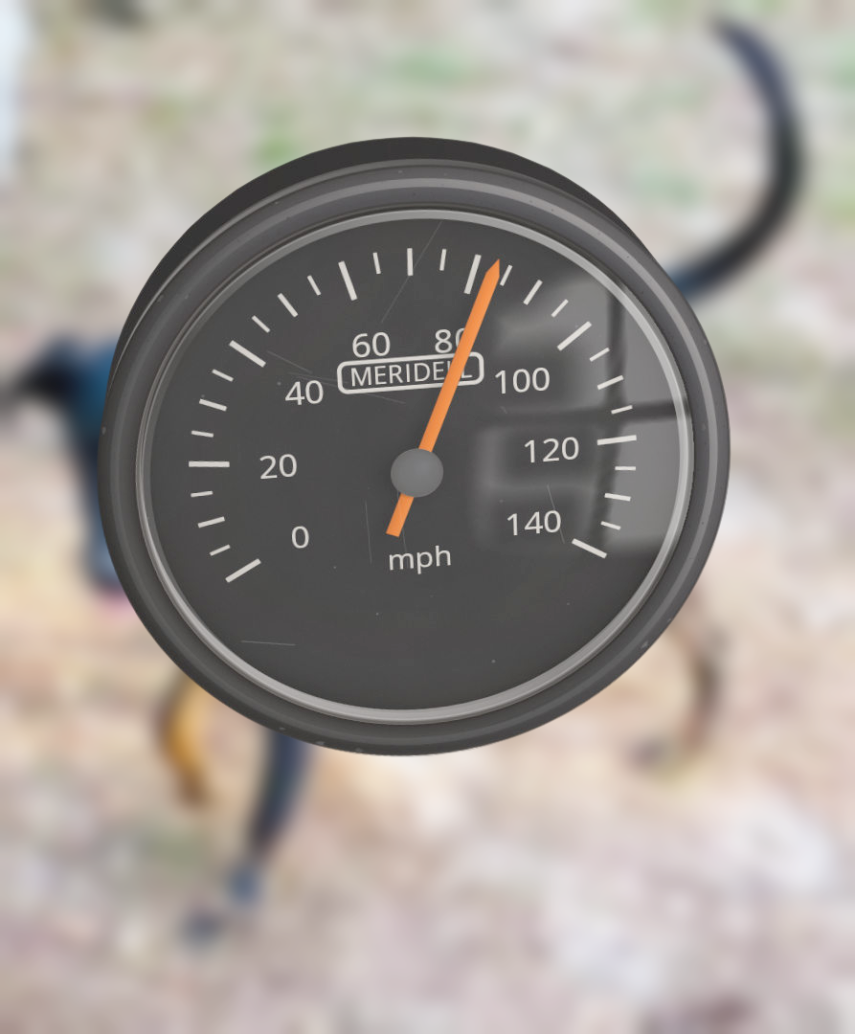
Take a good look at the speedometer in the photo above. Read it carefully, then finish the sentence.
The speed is 82.5 mph
